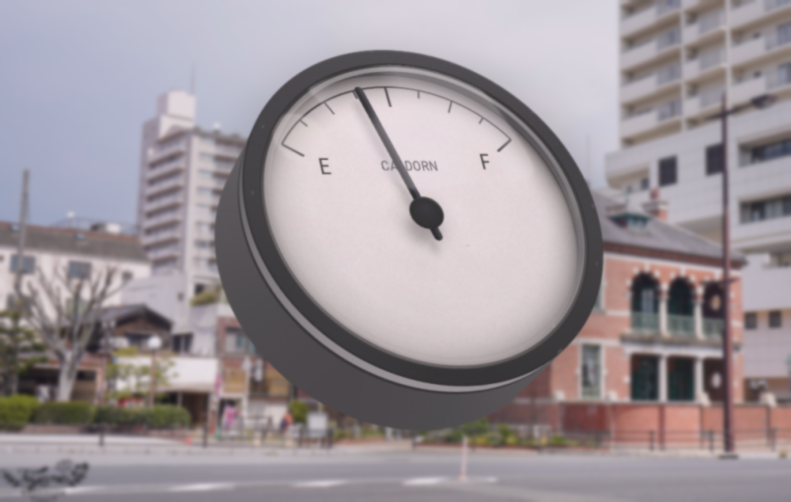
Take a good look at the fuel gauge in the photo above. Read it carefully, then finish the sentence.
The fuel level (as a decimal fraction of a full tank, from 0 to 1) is 0.375
